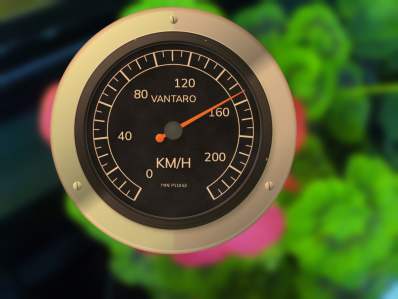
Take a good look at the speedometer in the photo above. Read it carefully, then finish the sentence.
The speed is 155 km/h
